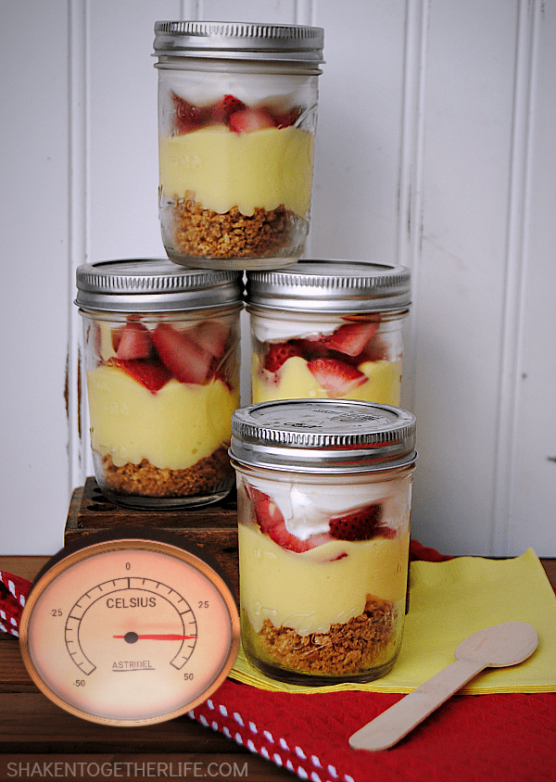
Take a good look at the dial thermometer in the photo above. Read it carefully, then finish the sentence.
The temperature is 35 °C
